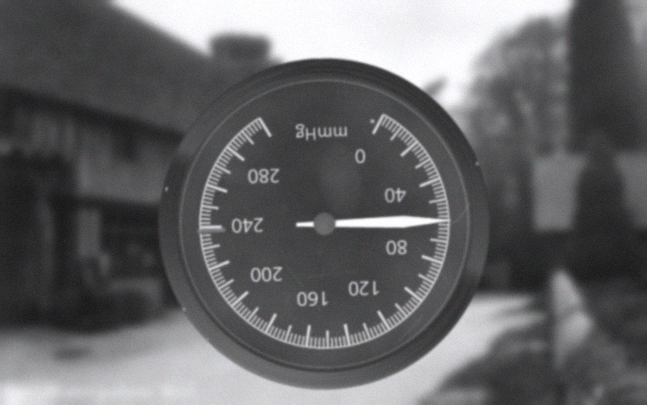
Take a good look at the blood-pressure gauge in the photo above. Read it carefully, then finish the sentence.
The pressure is 60 mmHg
